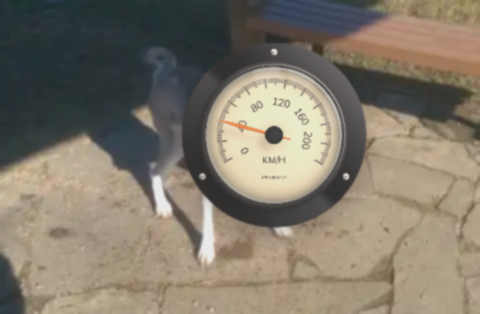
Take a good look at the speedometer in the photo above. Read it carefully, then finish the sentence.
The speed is 40 km/h
